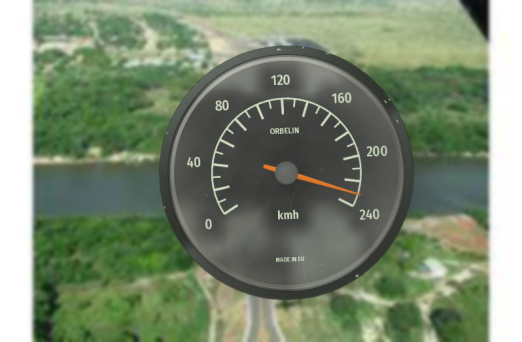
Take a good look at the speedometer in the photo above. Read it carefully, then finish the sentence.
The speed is 230 km/h
